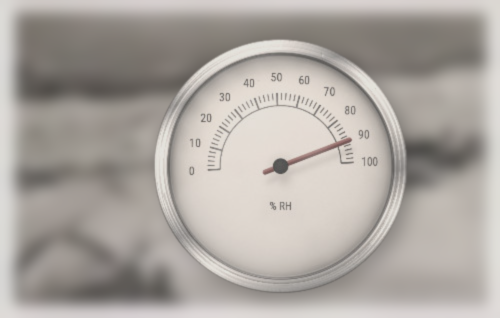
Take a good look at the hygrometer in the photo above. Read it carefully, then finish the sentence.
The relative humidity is 90 %
